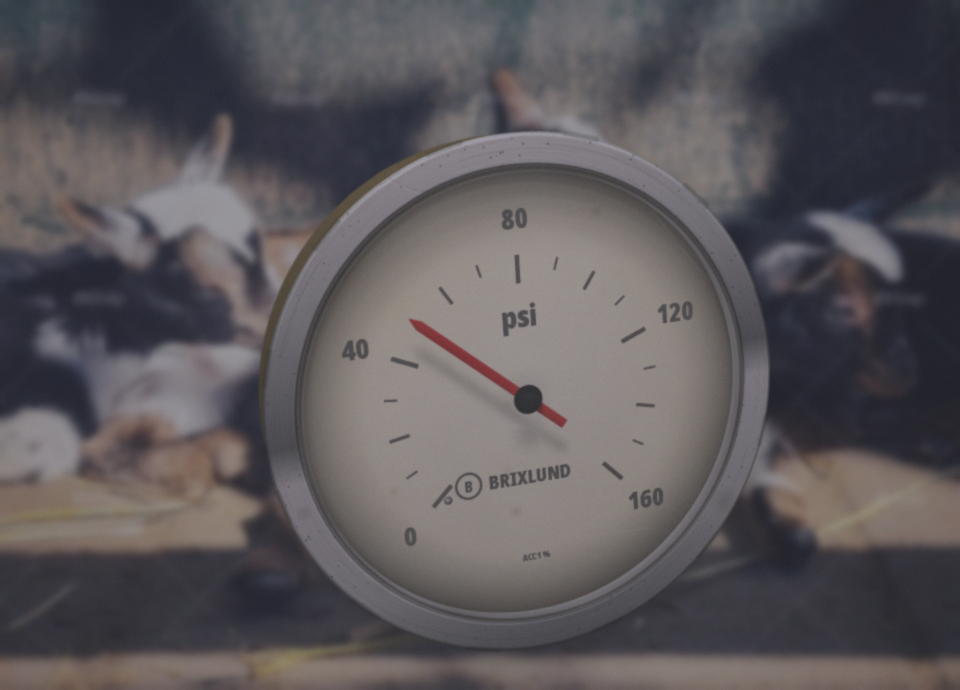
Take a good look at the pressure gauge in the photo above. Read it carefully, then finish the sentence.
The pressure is 50 psi
